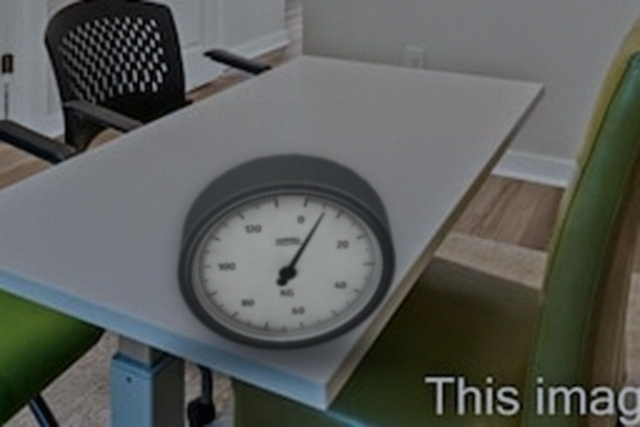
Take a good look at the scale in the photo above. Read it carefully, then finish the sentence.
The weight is 5 kg
